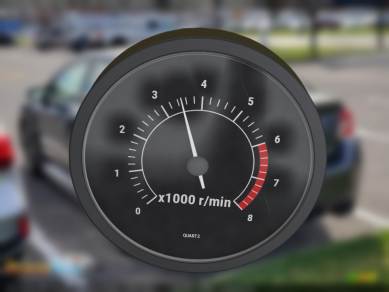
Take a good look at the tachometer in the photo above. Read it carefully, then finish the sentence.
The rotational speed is 3500 rpm
